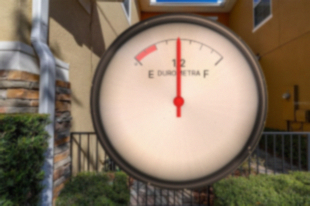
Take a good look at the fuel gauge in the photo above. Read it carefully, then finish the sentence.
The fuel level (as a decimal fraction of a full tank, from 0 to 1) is 0.5
